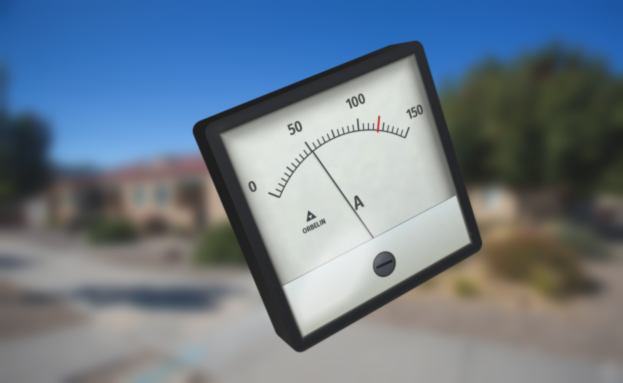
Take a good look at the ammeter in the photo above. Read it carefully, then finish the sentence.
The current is 50 A
